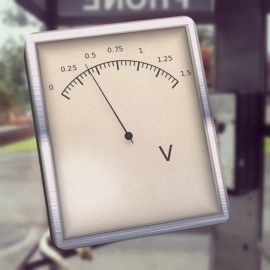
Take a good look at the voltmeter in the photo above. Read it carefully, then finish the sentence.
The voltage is 0.4 V
